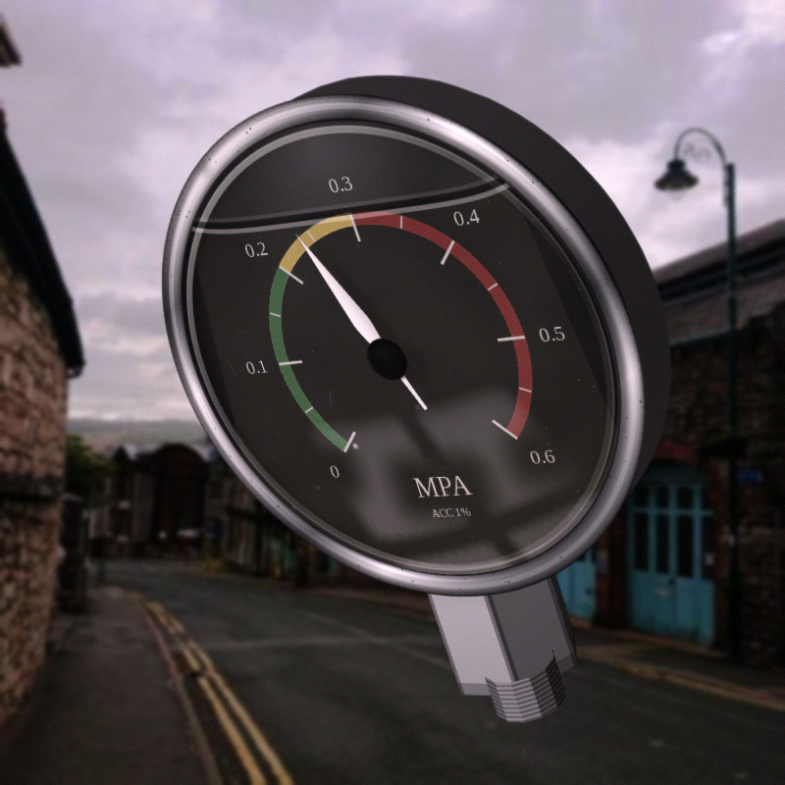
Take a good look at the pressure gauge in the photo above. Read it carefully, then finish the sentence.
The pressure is 0.25 MPa
